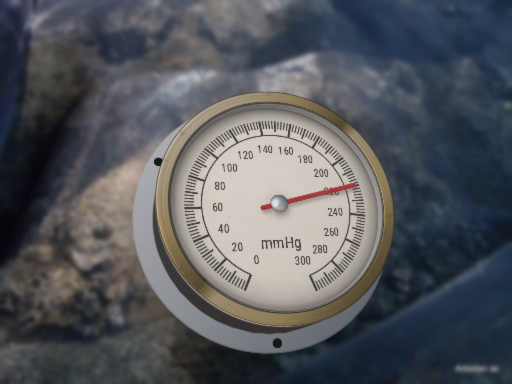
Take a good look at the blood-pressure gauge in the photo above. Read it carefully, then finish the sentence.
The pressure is 220 mmHg
